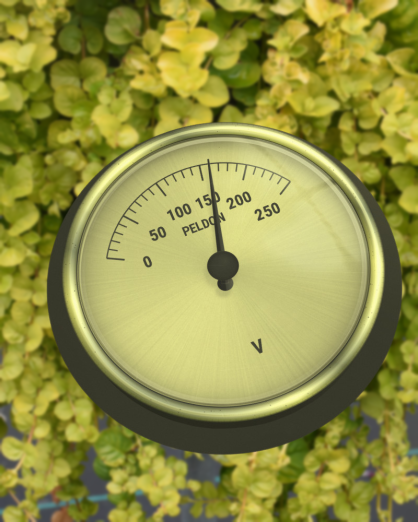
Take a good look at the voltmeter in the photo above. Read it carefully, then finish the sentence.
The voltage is 160 V
